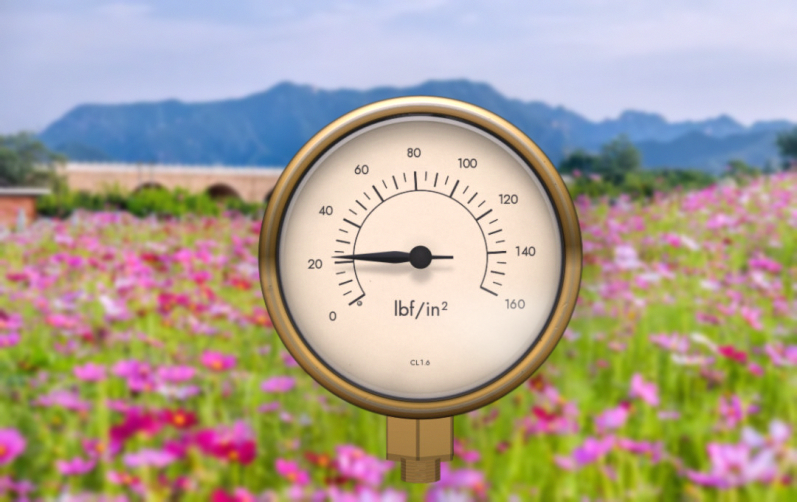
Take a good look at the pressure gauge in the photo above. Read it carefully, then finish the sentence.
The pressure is 22.5 psi
